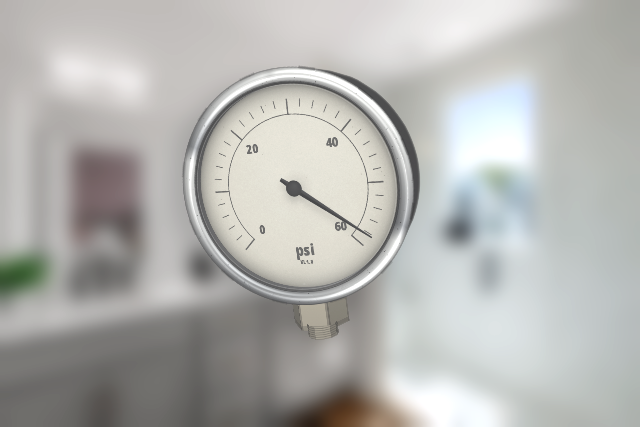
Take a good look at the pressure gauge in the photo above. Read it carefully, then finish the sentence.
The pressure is 58 psi
